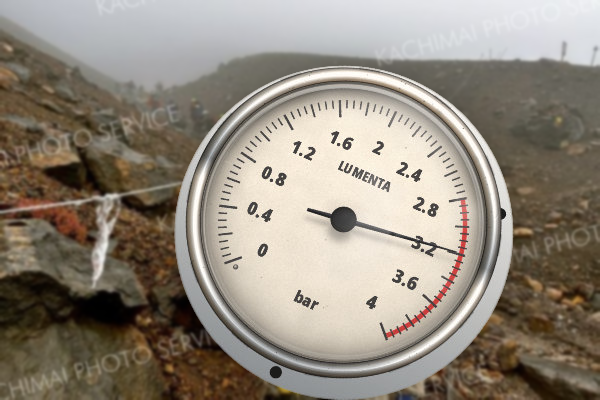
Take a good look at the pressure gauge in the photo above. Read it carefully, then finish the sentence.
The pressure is 3.2 bar
